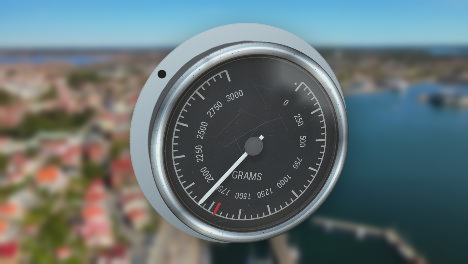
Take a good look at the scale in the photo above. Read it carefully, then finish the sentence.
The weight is 1850 g
